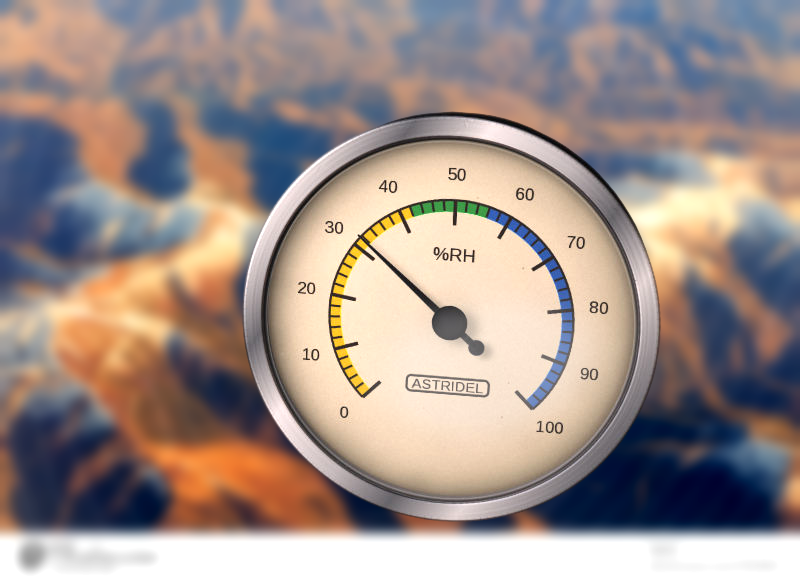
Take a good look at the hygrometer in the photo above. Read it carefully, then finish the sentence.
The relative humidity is 32 %
